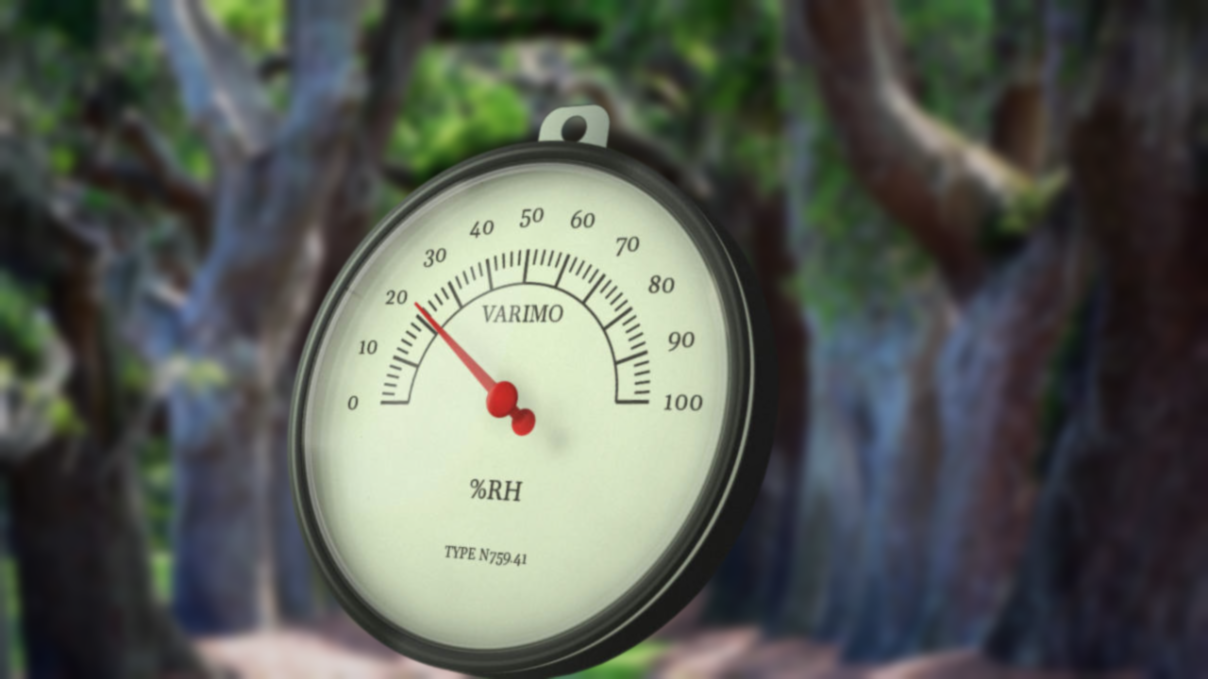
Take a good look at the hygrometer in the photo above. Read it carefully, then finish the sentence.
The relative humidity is 22 %
